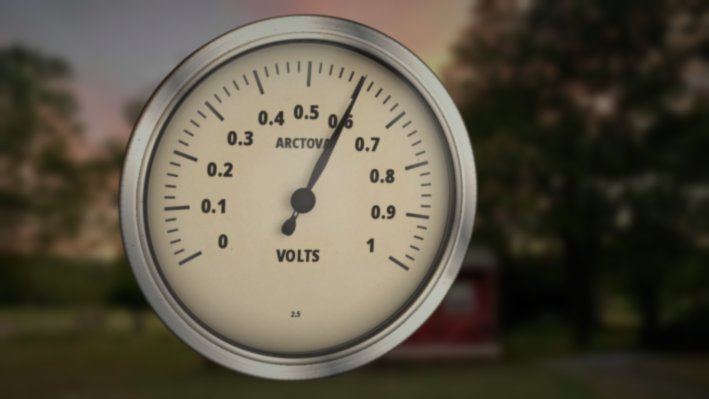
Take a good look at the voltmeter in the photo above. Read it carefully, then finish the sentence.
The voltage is 0.6 V
